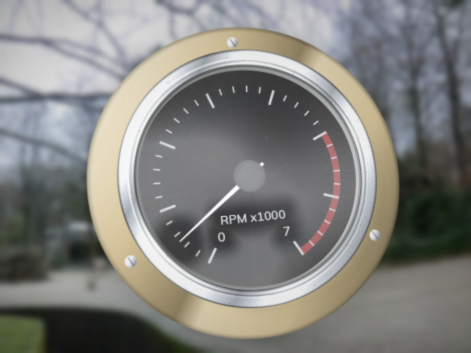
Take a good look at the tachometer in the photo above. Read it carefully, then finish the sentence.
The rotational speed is 500 rpm
